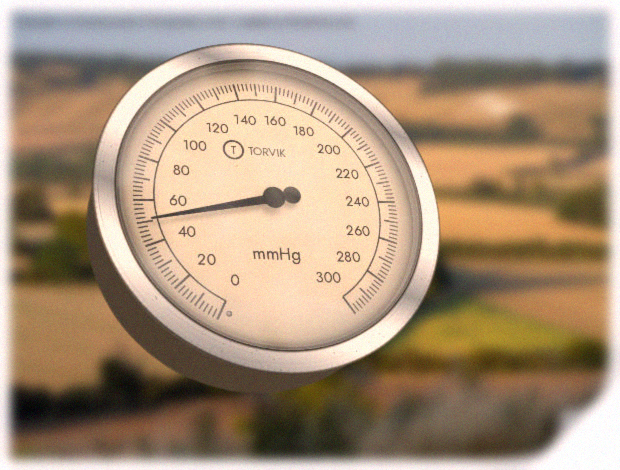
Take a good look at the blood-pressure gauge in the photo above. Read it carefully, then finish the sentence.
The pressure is 50 mmHg
